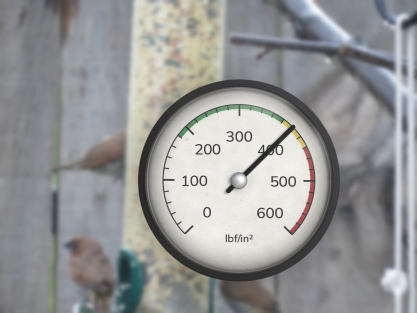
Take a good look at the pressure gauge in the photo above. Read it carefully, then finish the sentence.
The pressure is 400 psi
